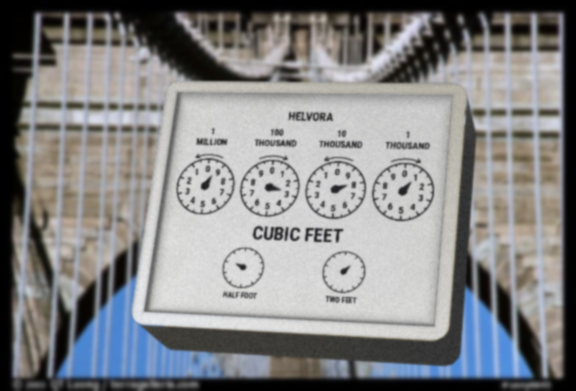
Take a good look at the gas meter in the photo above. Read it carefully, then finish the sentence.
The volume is 928100 ft³
